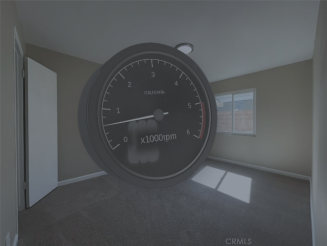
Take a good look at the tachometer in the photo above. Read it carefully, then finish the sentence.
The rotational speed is 600 rpm
